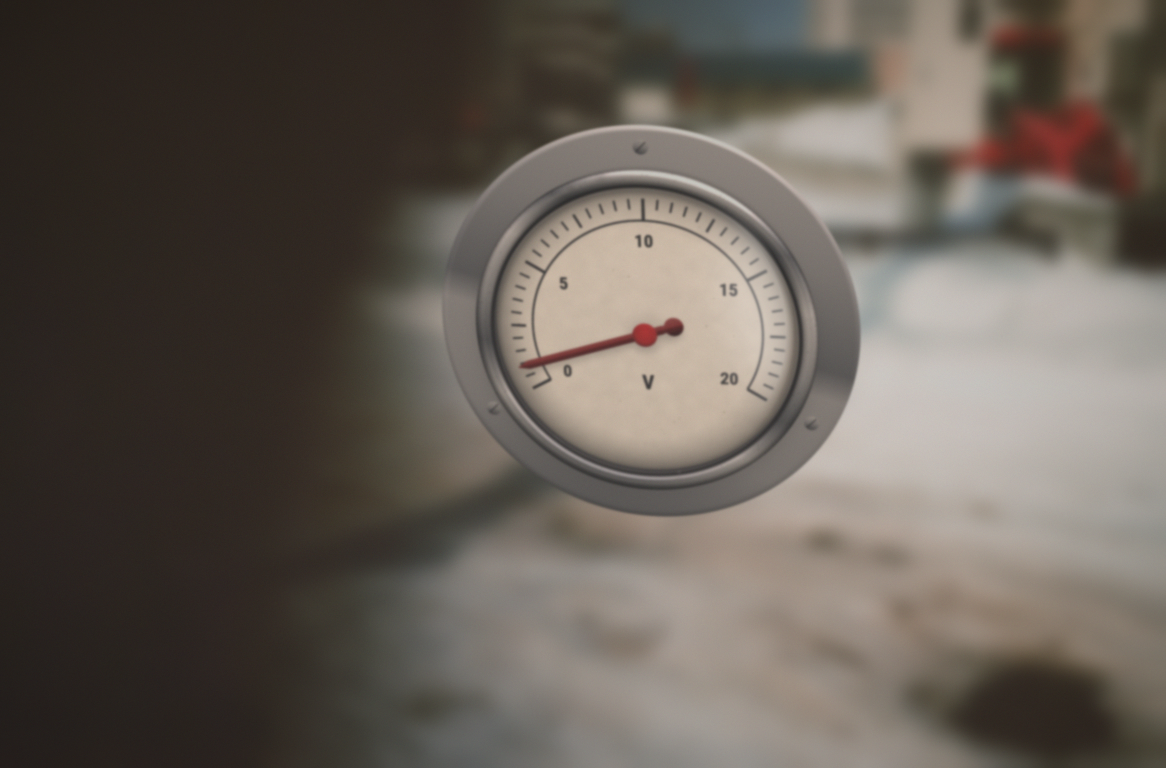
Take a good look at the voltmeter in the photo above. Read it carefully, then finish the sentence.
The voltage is 1 V
